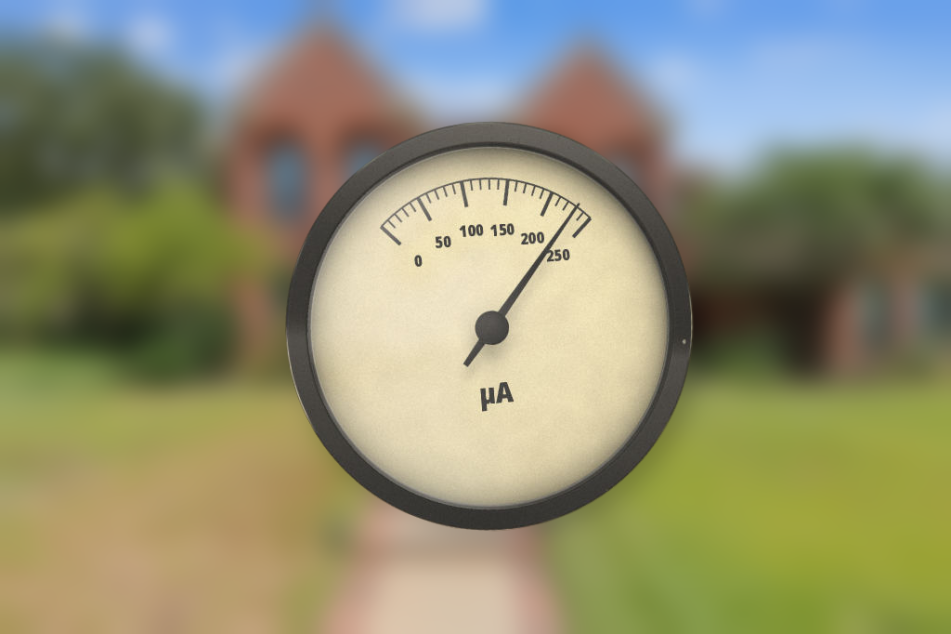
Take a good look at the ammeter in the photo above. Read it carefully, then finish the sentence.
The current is 230 µA
